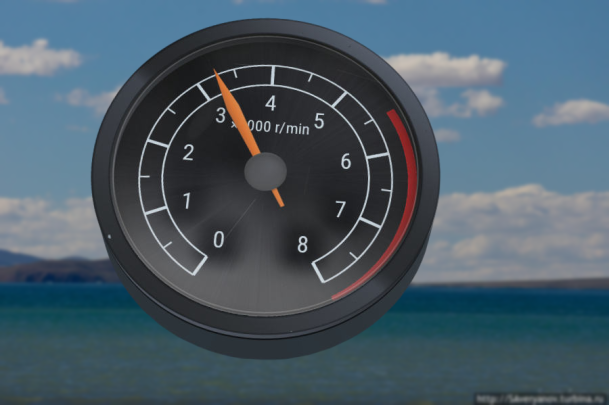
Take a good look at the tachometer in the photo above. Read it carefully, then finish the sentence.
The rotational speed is 3250 rpm
